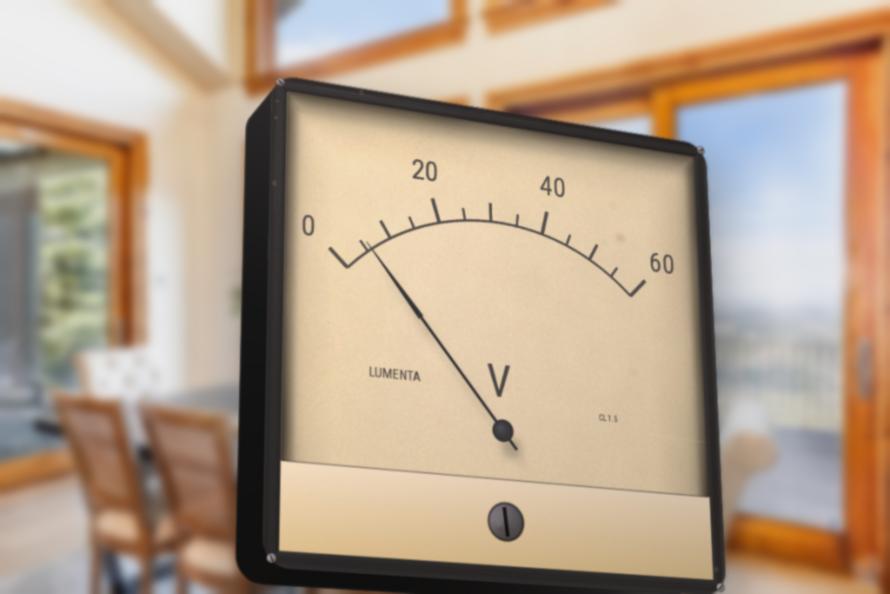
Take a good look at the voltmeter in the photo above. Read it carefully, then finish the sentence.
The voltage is 5 V
